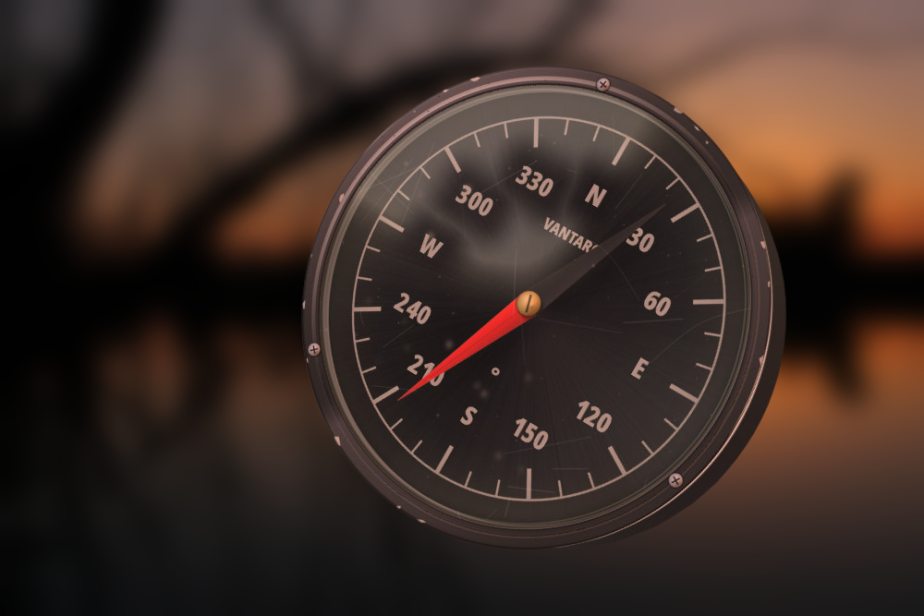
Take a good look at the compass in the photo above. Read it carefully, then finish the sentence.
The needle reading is 205 °
